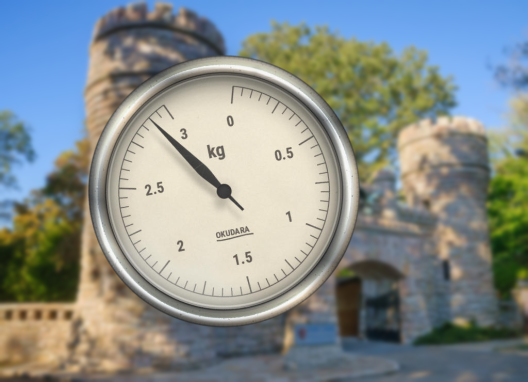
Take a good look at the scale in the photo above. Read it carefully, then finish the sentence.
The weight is 2.9 kg
